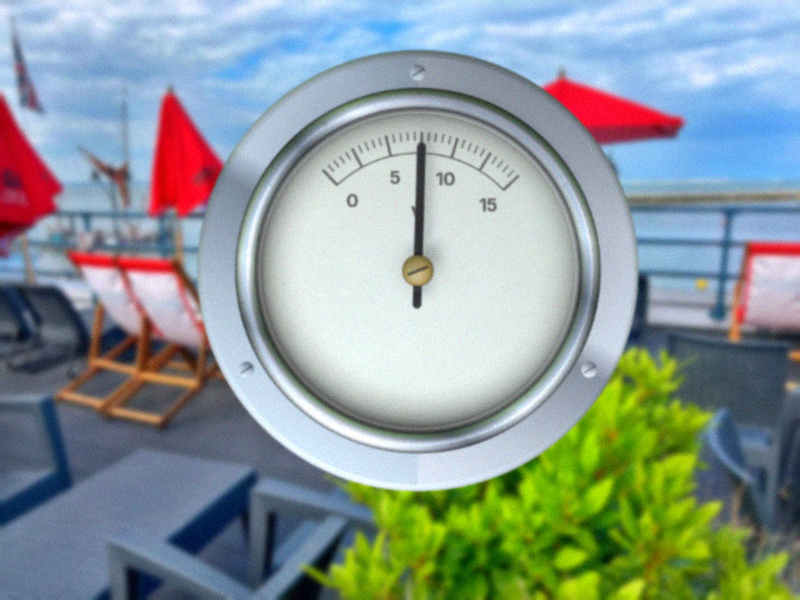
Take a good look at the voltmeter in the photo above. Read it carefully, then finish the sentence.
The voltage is 7.5 V
